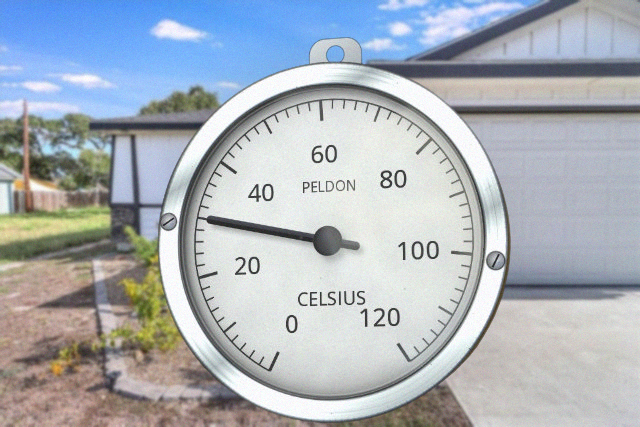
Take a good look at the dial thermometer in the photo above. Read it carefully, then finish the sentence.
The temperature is 30 °C
